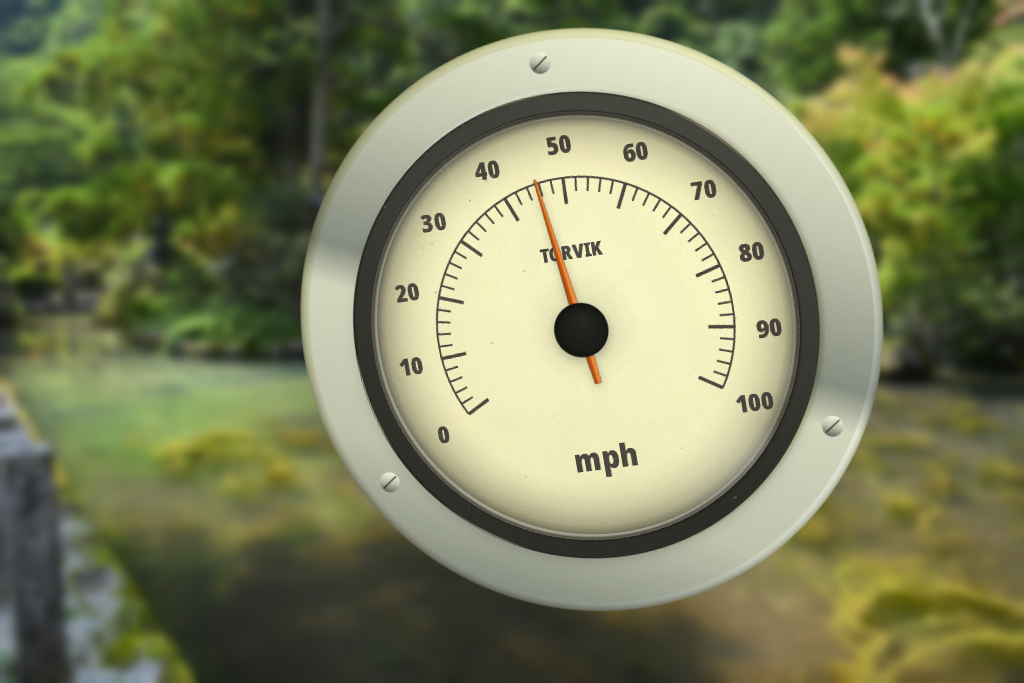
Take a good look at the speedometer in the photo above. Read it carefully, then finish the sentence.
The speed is 46 mph
